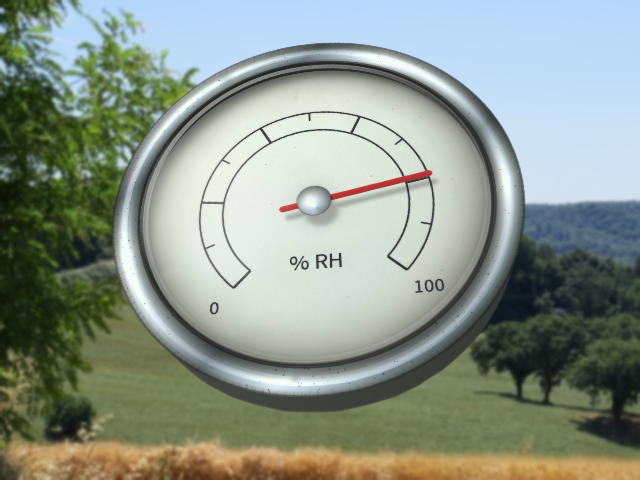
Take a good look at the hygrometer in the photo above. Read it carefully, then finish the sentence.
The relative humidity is 80 %
